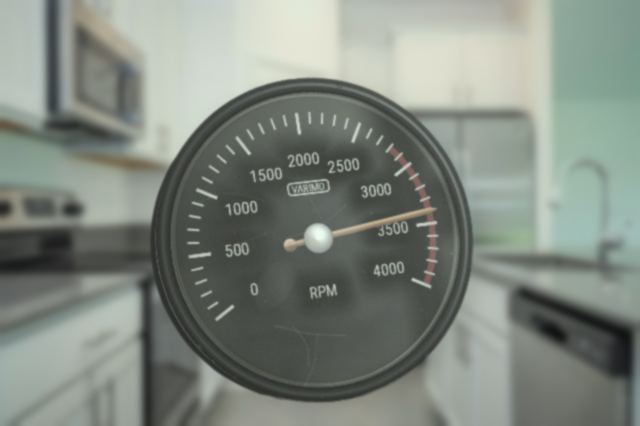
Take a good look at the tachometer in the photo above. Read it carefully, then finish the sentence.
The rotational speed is 3400 rpm
